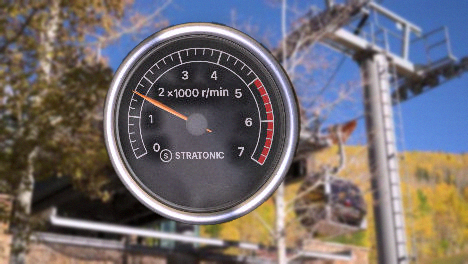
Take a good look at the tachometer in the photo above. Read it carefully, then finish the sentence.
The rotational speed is 1600 rpm
